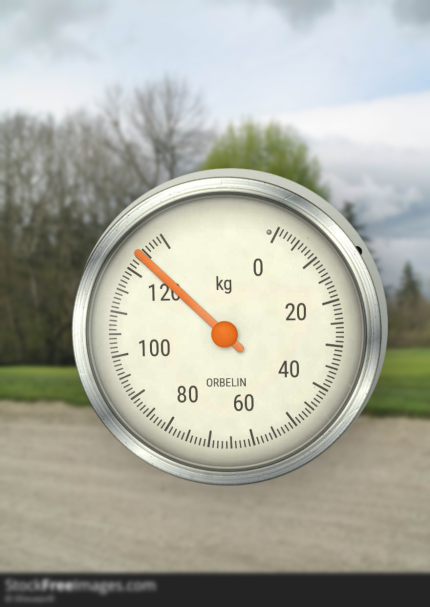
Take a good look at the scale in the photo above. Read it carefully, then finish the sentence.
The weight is 124 kg
